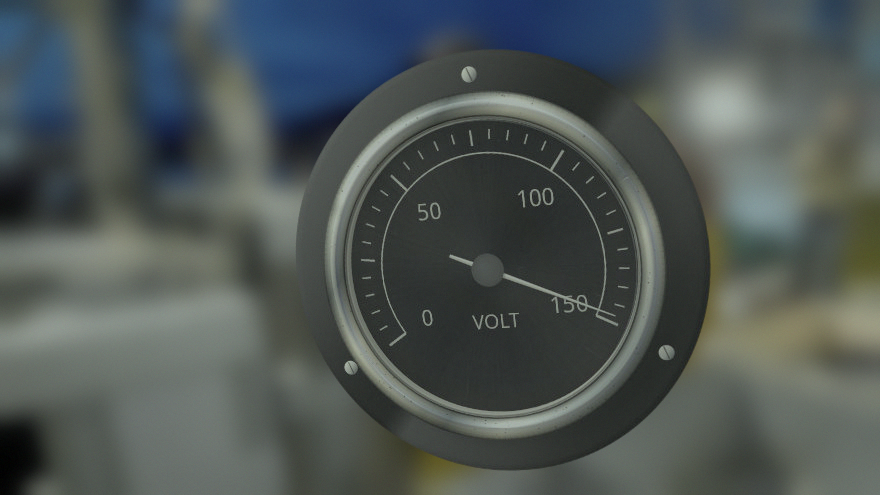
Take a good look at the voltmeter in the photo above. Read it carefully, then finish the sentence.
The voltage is 147.5 V
